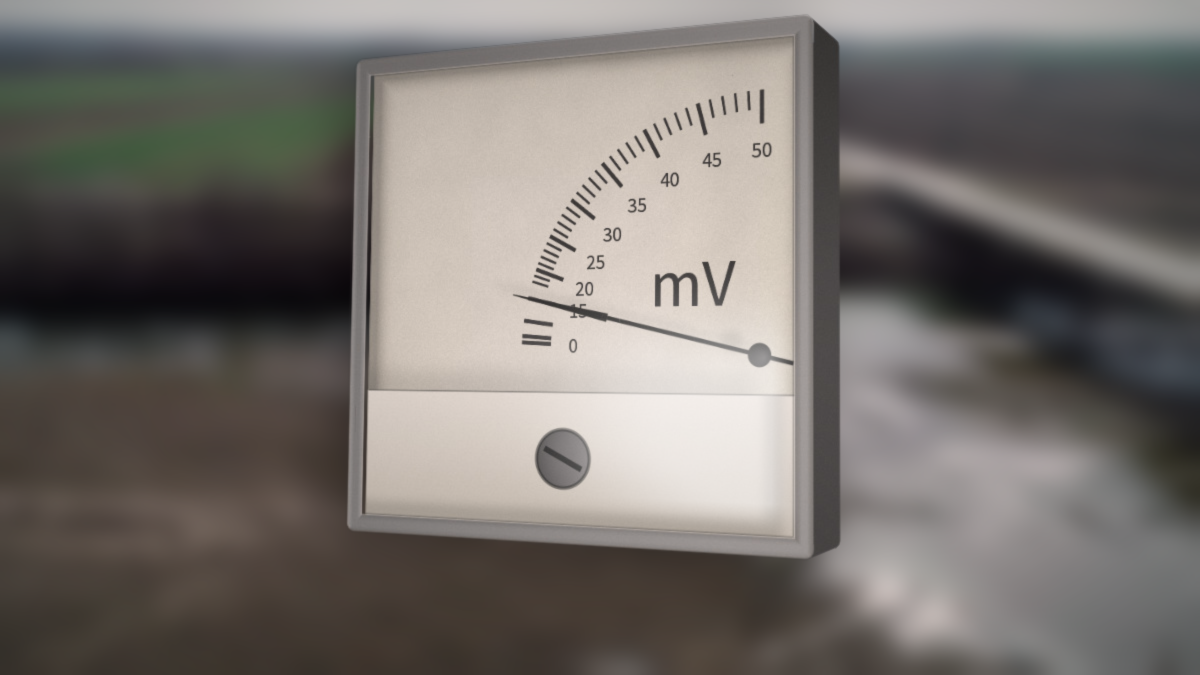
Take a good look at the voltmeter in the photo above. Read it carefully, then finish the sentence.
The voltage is 15 mV
